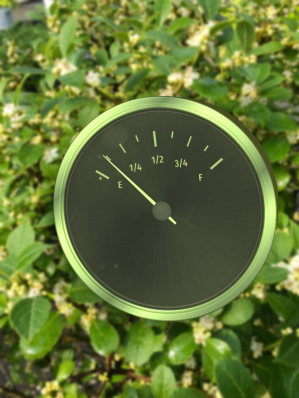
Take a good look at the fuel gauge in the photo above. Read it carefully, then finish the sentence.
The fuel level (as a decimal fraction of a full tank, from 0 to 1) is 0.125
